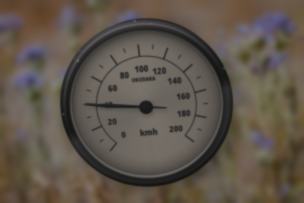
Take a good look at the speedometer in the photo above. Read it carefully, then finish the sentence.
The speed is 40 km/h
